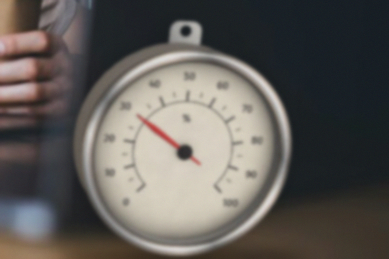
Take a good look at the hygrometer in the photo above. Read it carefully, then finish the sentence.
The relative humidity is 30 %
